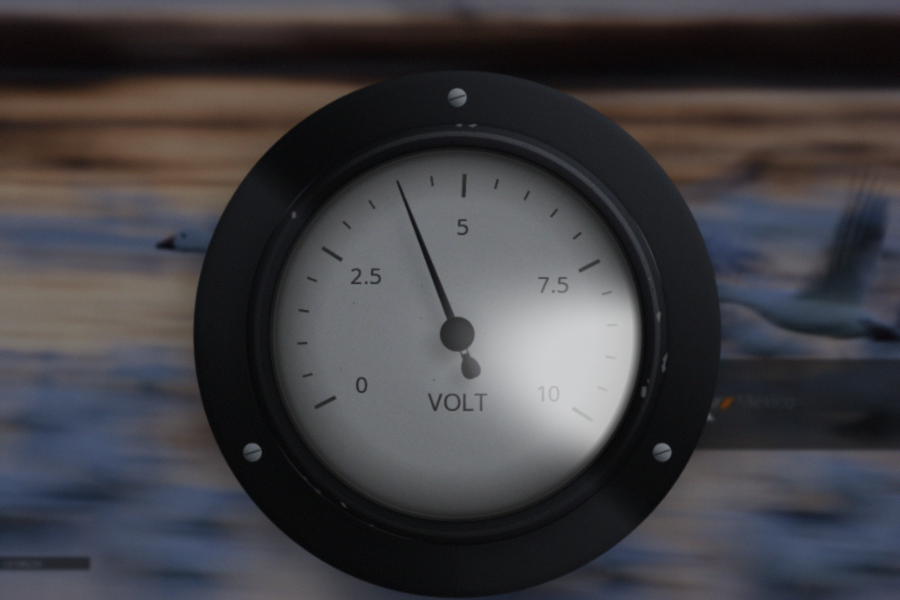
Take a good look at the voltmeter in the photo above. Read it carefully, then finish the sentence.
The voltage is 4 V
